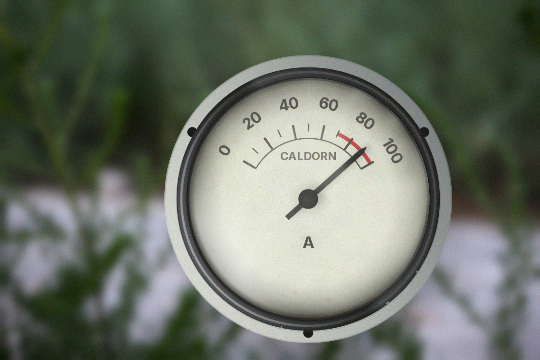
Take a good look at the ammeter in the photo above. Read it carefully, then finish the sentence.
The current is 90 A
